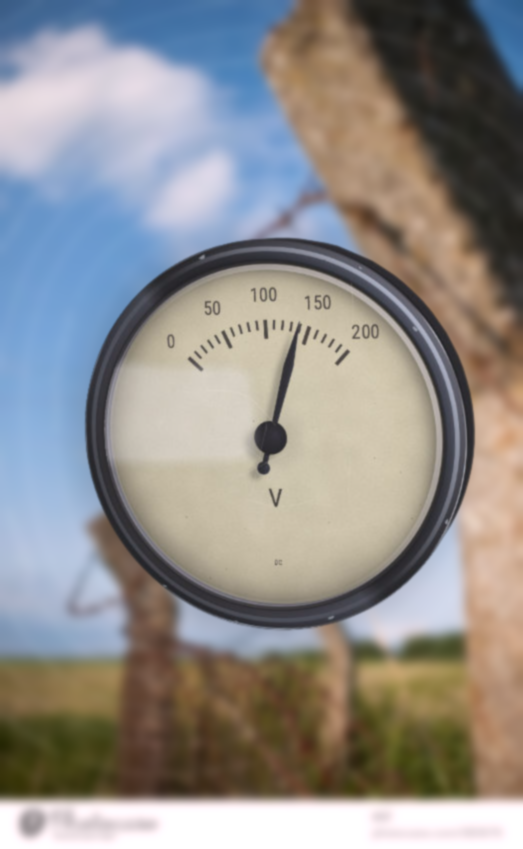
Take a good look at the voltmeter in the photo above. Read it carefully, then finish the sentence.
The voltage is 140 V
